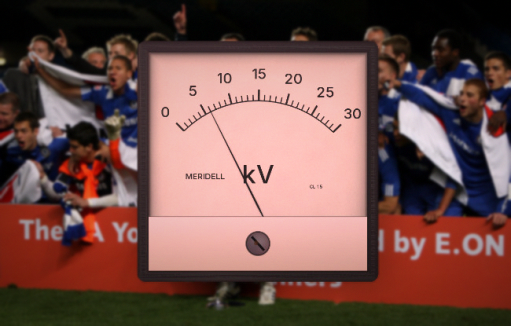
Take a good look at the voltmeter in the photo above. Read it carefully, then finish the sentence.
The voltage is 6 kV
